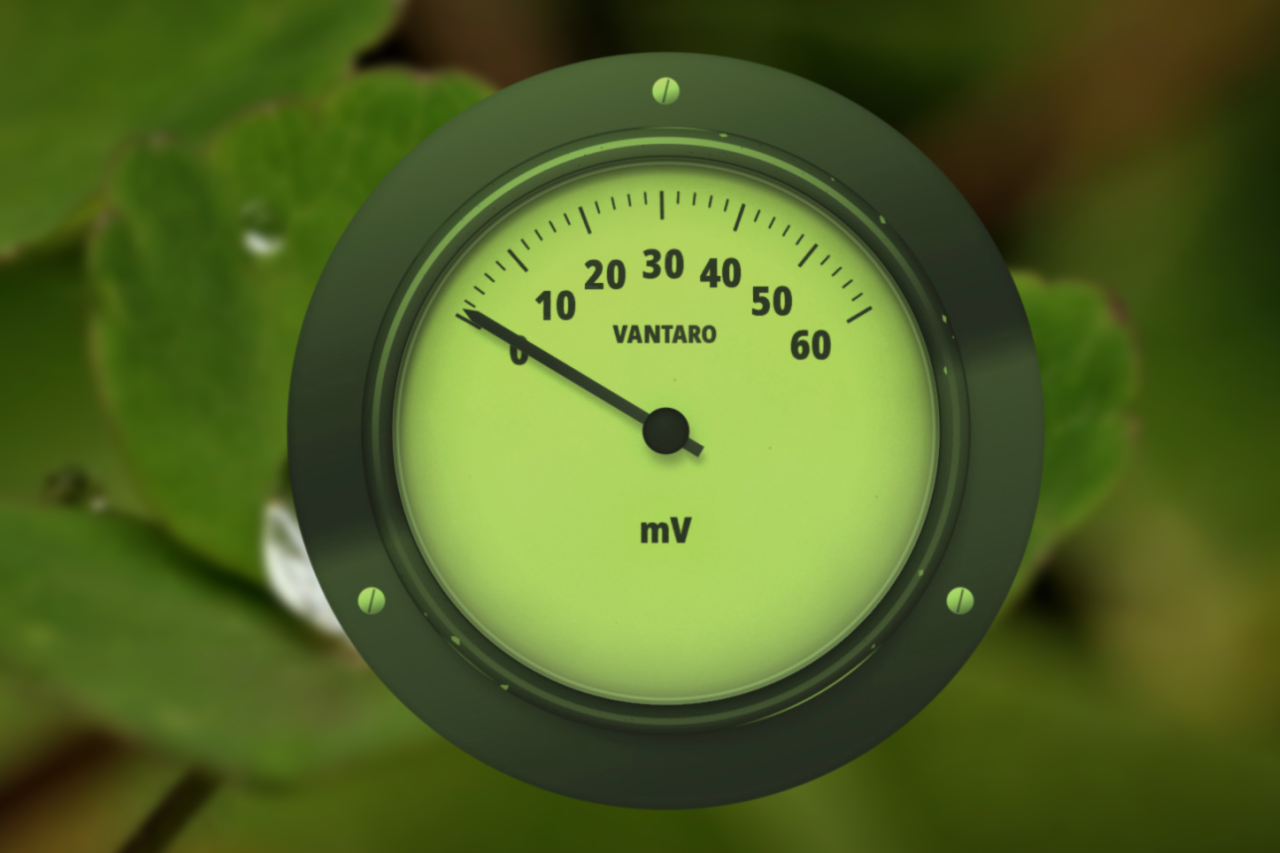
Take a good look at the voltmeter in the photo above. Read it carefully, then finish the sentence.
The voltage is 1 mV
